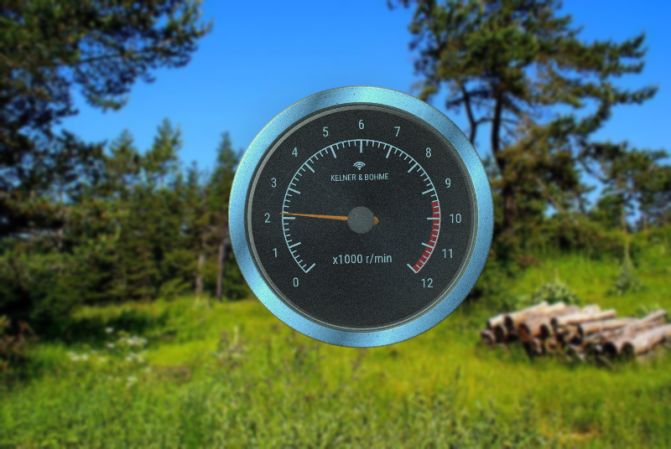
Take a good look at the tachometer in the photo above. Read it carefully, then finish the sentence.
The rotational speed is 2200 rpm
